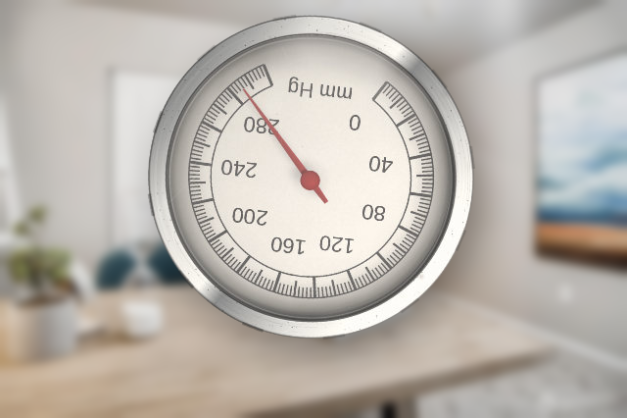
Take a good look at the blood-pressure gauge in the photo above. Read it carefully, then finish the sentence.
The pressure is 286 mmHg
